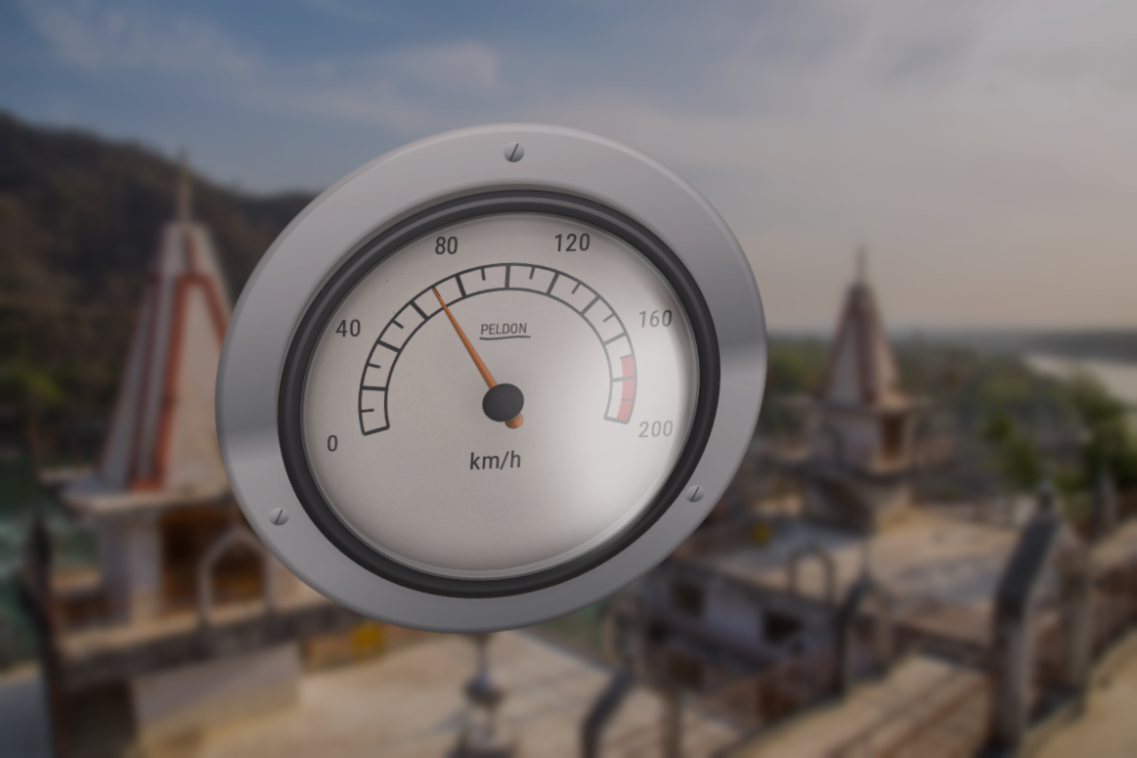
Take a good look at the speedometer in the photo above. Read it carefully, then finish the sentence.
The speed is 70 km/h
